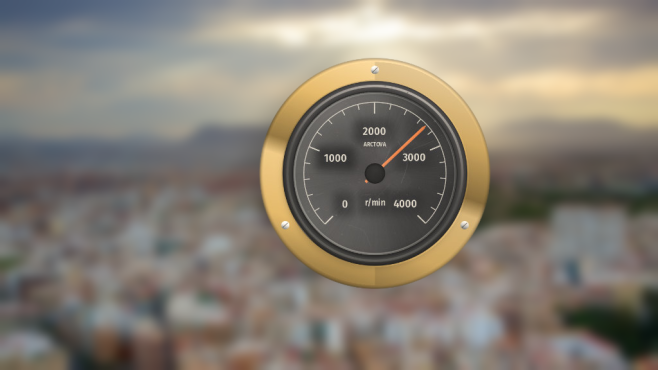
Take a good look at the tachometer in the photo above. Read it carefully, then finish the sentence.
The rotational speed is 2700 rpm
